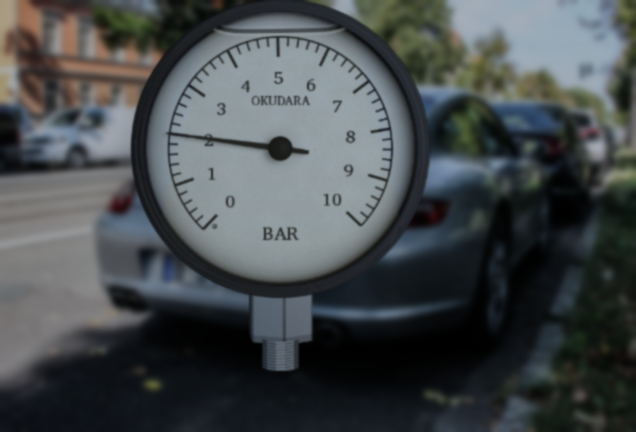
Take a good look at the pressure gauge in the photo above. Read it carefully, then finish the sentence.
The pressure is 2 bar
